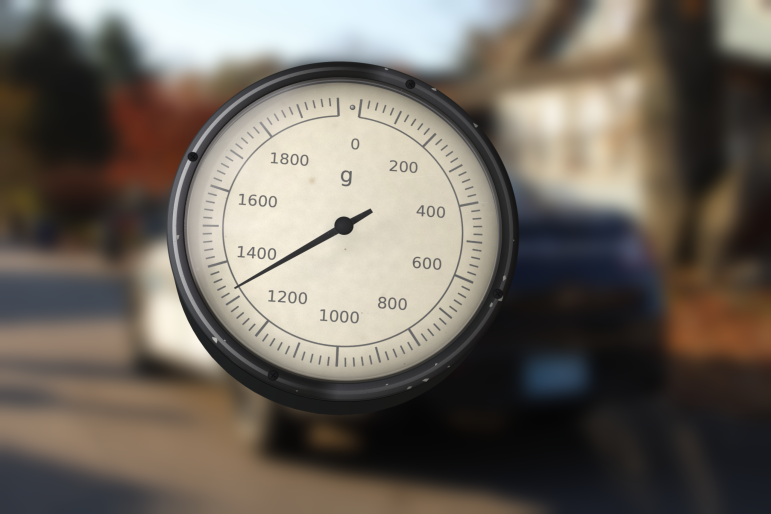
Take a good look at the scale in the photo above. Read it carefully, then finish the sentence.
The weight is 1320 g
